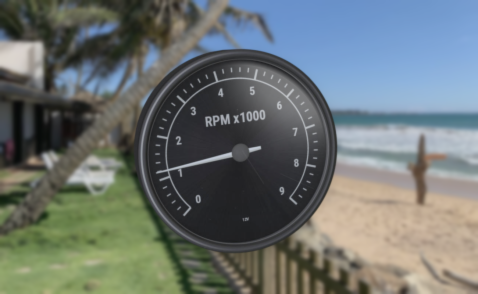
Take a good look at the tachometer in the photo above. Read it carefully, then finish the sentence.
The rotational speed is 1200 rpm
